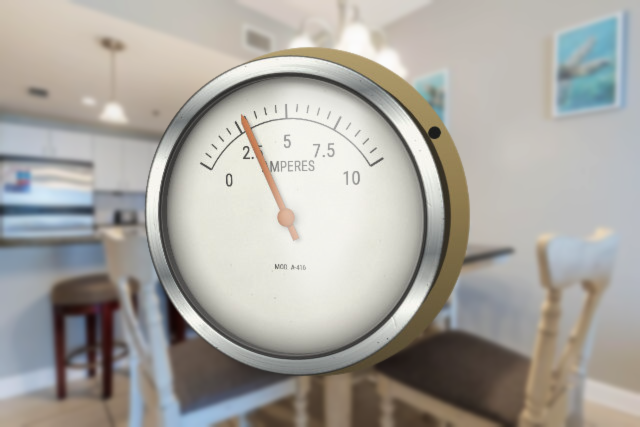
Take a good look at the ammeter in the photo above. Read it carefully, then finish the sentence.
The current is 3 A
